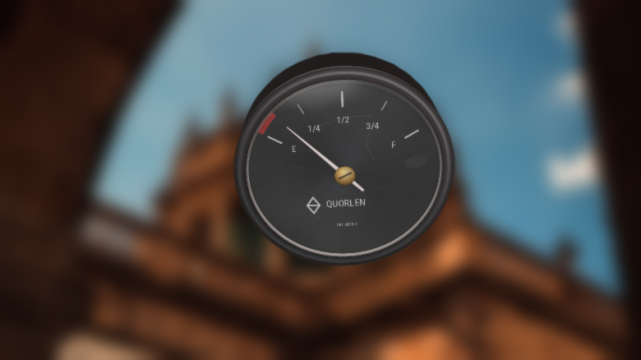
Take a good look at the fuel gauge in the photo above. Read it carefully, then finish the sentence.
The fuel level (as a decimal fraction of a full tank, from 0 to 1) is 0.125
